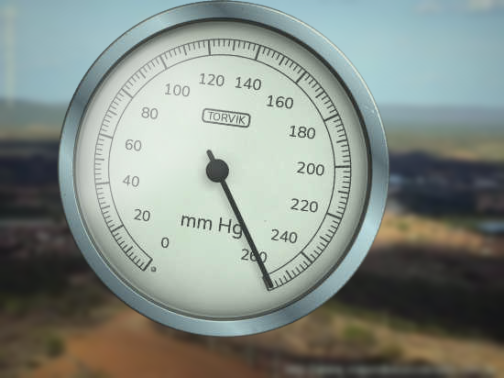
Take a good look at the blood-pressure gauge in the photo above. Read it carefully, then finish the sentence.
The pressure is 258 mmHg
